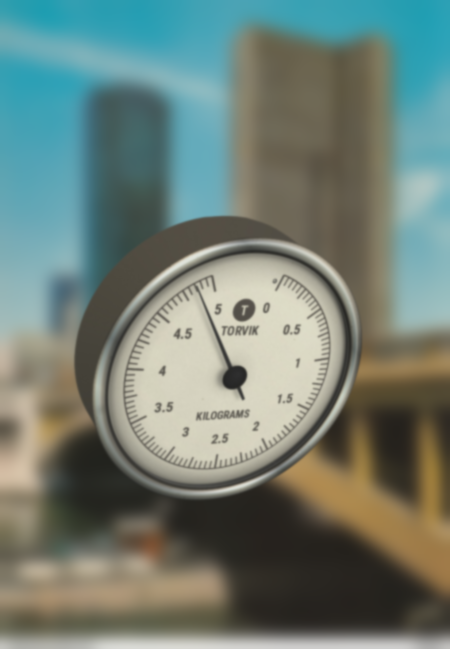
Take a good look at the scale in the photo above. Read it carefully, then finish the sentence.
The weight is 4.85 kg
